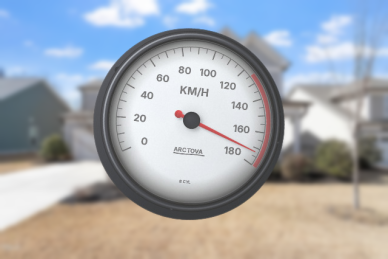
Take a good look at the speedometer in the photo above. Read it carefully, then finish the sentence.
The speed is 172.5 km/h
